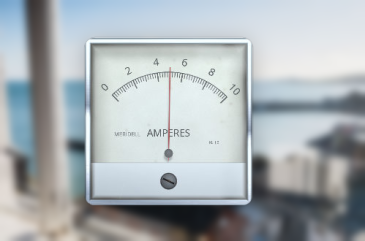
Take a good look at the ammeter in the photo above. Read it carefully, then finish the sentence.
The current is 5 A
